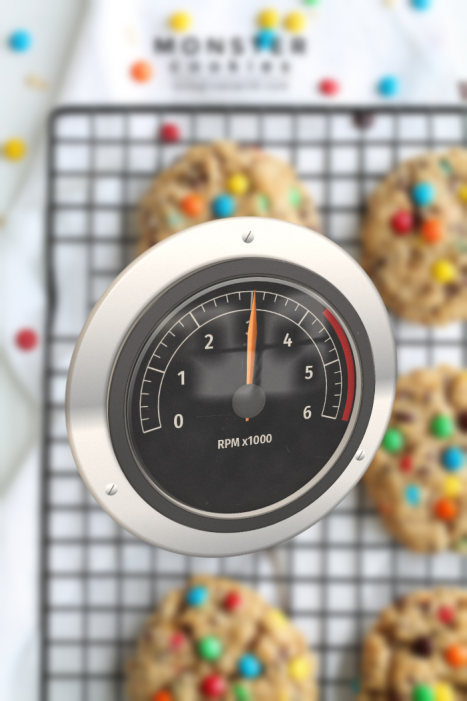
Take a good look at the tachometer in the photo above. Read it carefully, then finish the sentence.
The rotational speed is 3000 rpm
